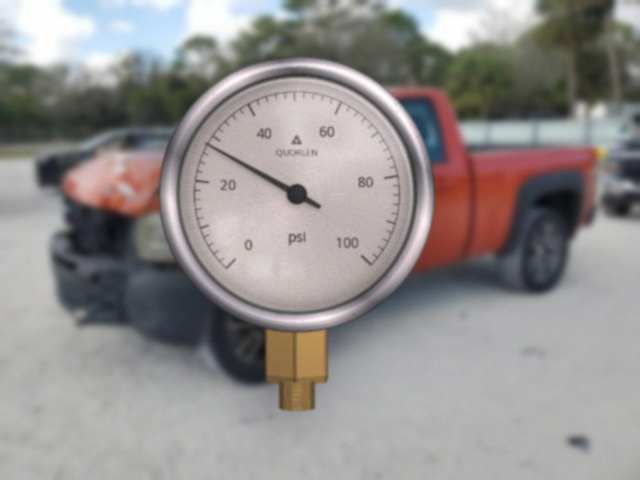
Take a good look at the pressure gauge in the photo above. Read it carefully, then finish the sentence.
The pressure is 28 psi
